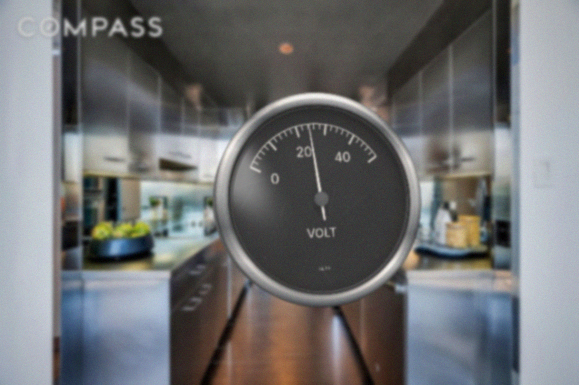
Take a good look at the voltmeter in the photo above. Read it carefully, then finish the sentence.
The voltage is 24 V
